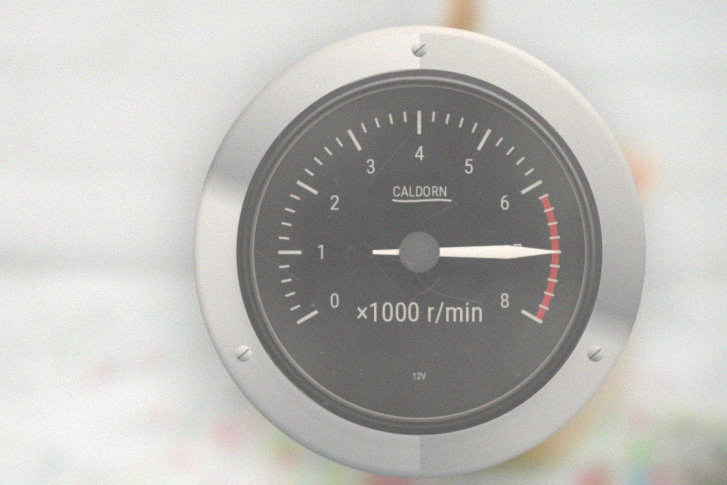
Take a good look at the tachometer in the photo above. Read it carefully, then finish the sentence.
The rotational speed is 7000 rpm
